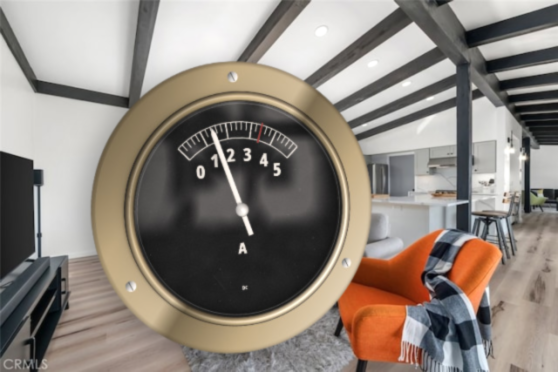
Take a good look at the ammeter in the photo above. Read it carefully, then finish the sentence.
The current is 1.4 A
